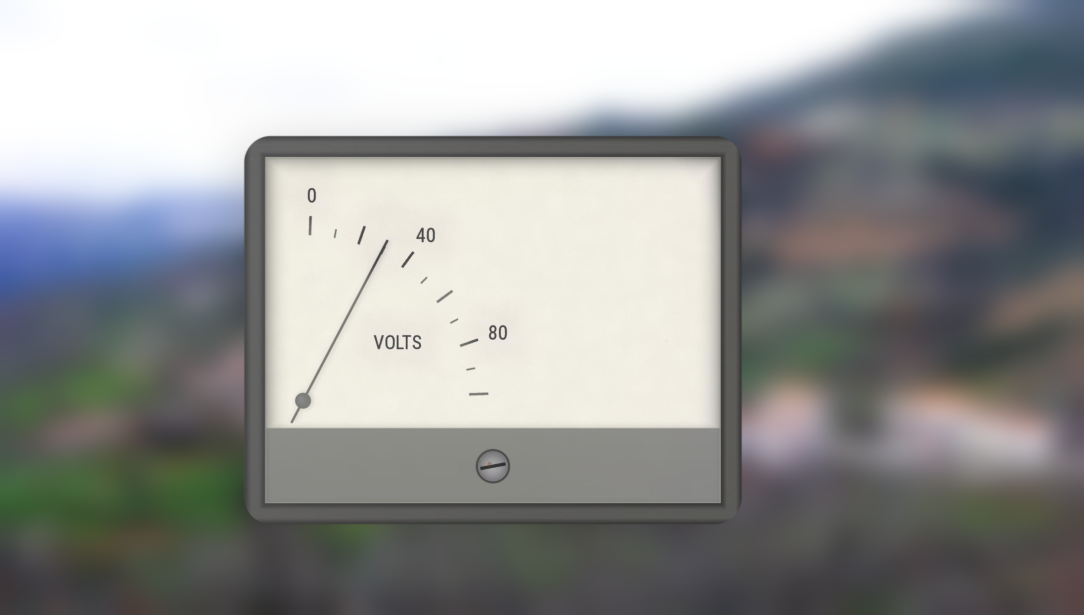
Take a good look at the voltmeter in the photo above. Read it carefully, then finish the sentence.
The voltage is 30 V
